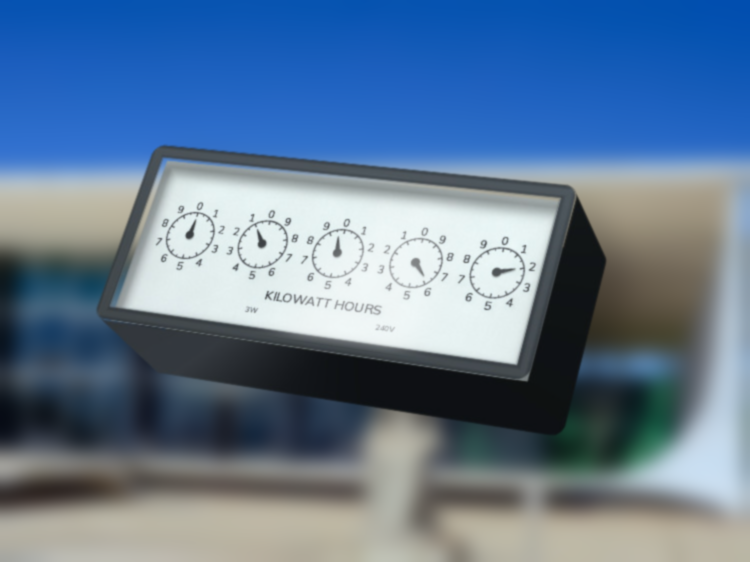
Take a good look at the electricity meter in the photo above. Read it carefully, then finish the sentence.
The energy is 962 kWh
